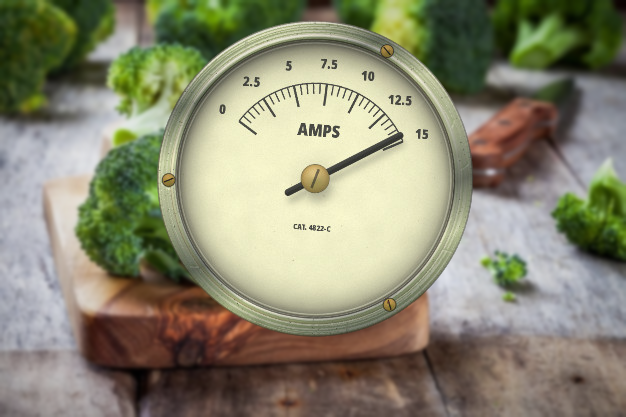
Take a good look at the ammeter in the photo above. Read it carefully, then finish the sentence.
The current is 14.5 A
